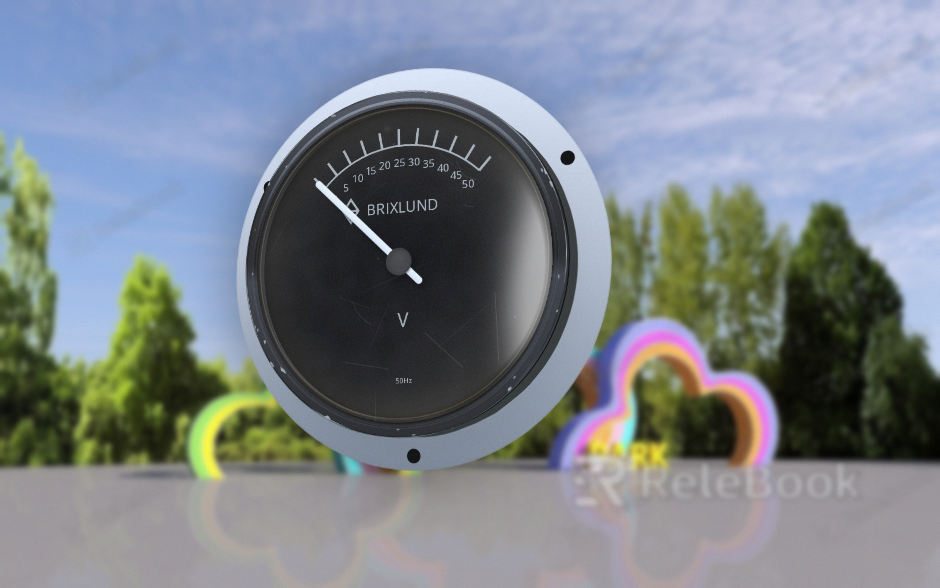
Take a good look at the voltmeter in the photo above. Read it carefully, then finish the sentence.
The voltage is 0 V
